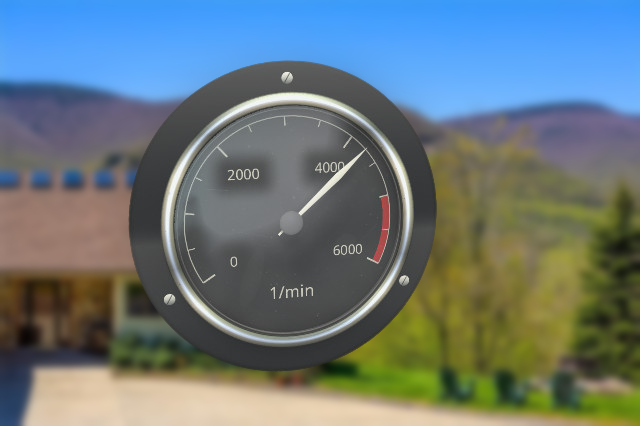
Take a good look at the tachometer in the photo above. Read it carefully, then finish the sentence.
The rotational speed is 4250 rpm
